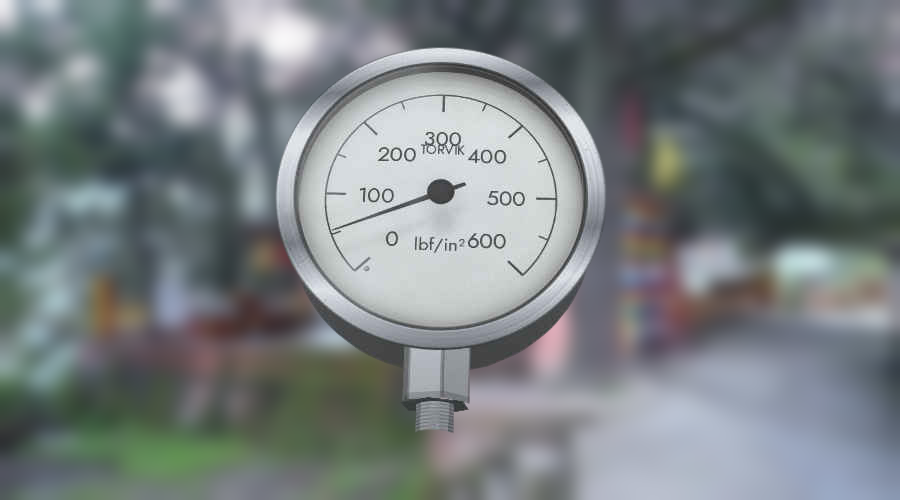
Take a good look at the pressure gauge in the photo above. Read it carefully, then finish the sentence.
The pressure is 50 psi
